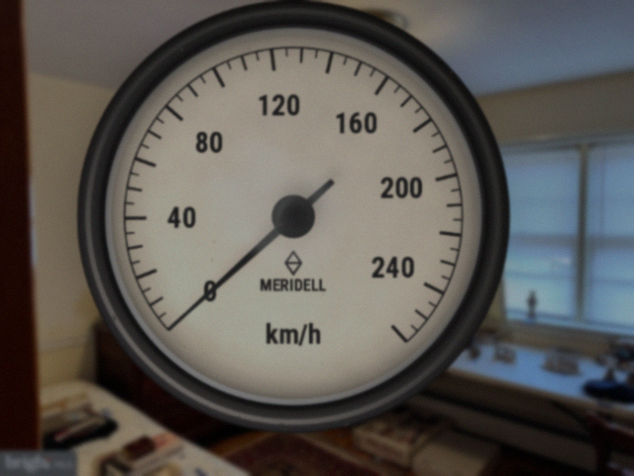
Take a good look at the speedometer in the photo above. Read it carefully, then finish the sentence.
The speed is 0 km/h
